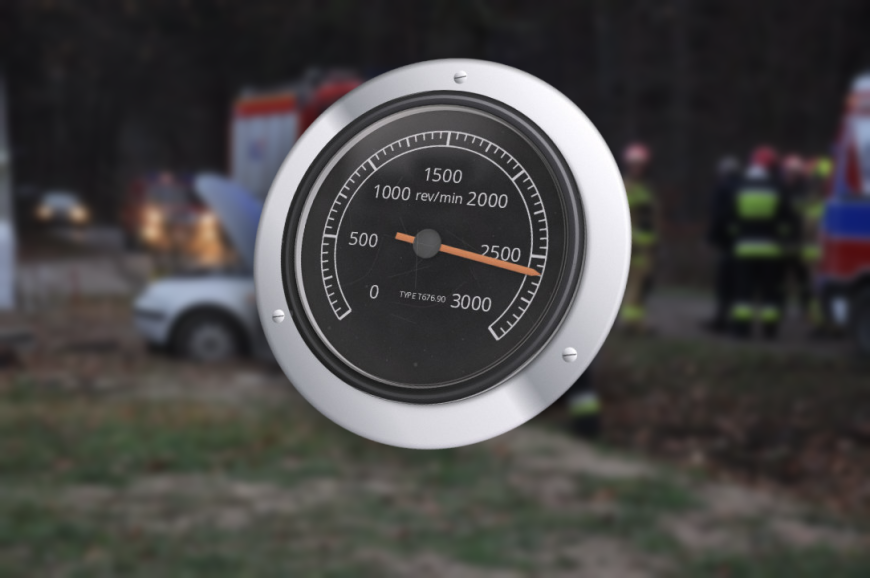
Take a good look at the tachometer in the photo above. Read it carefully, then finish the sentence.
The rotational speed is 2600 rpm
